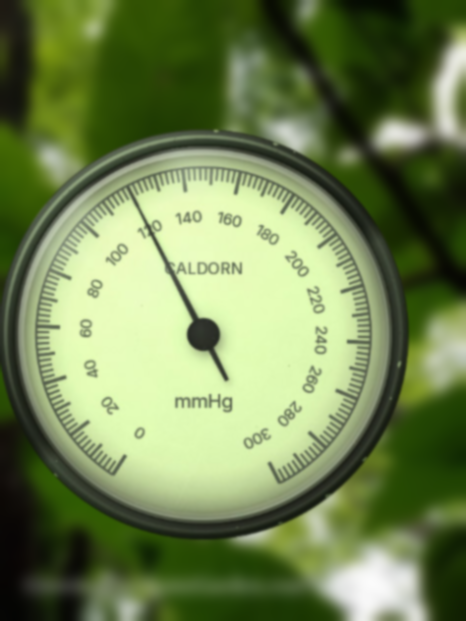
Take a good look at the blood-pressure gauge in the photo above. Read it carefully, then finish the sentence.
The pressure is 120 mmHg
